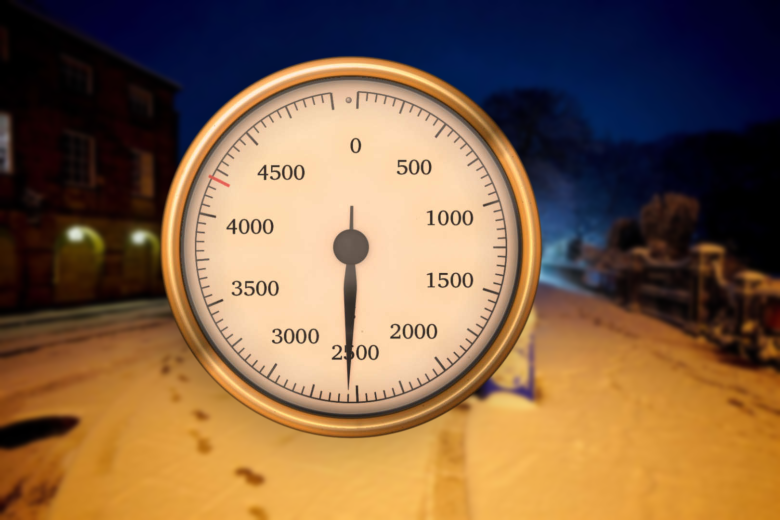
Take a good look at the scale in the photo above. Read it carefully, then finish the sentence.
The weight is 2550 g
